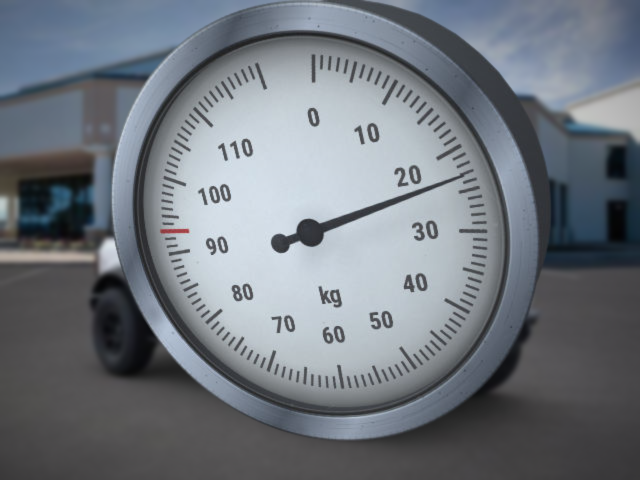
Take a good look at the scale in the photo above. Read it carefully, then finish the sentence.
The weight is 23 kg
